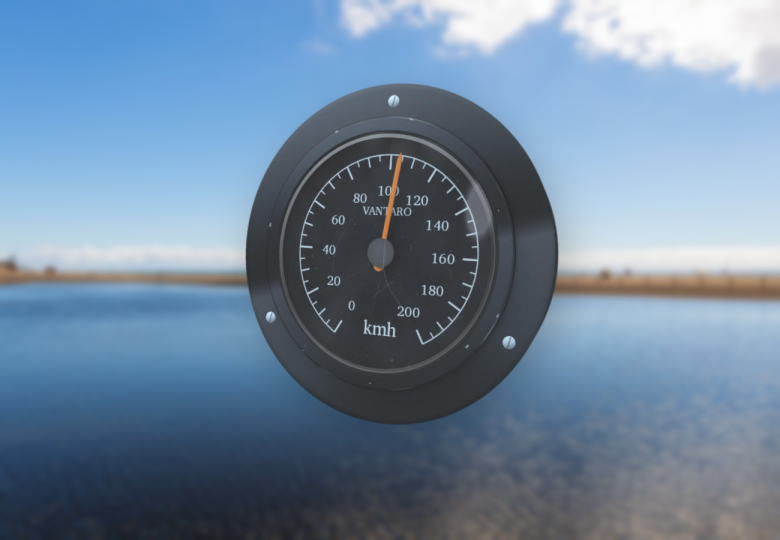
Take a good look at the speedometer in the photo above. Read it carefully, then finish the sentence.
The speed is 105 km/h
